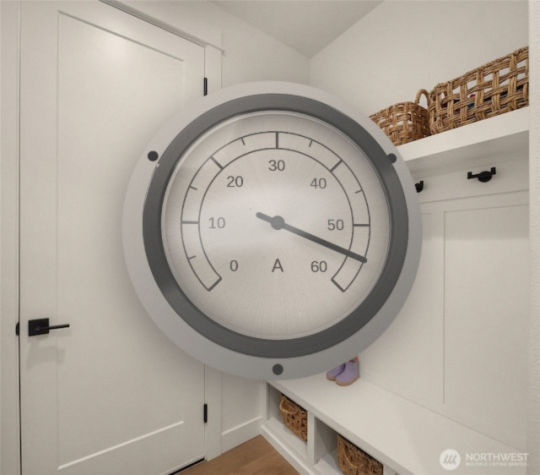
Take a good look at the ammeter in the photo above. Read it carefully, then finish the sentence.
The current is 55 A
